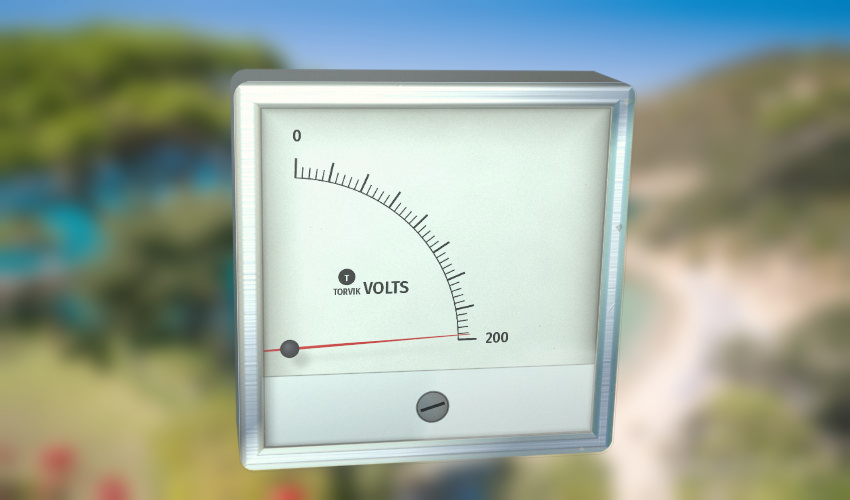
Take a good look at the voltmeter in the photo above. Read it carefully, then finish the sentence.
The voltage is 195 V
